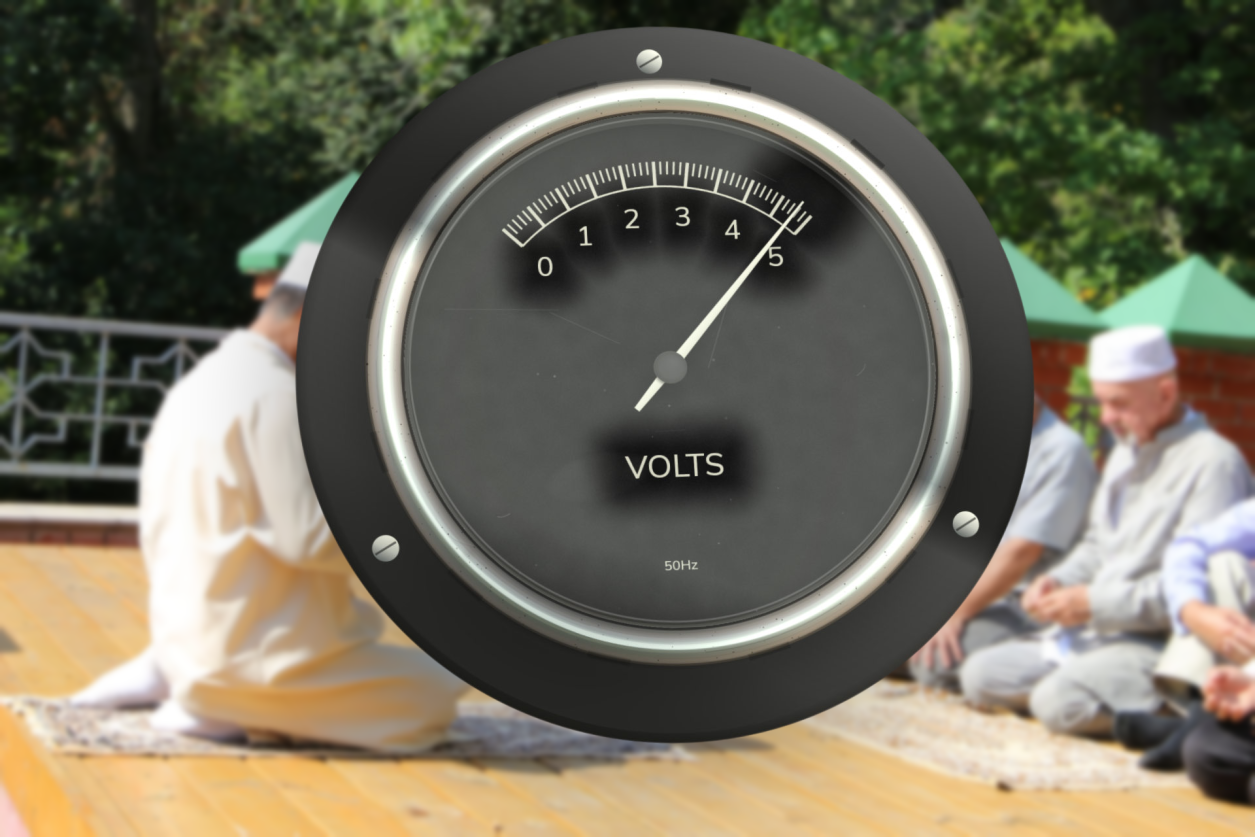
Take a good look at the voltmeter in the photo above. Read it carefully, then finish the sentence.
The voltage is 4.8 V
